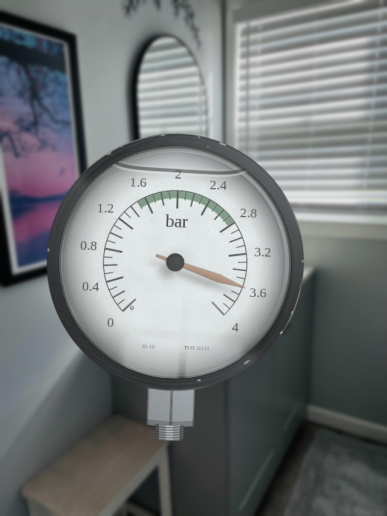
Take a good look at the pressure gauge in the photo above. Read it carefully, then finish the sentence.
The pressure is 3.6 bar
